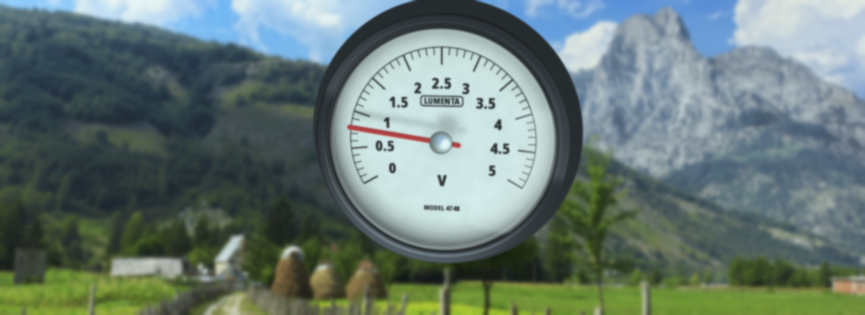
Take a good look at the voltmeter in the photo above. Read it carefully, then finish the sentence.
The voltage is 0.8 V
